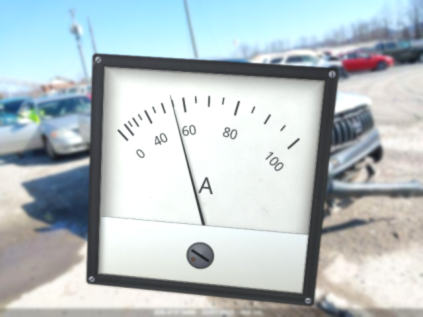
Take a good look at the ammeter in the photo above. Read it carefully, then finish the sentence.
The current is 55 A
